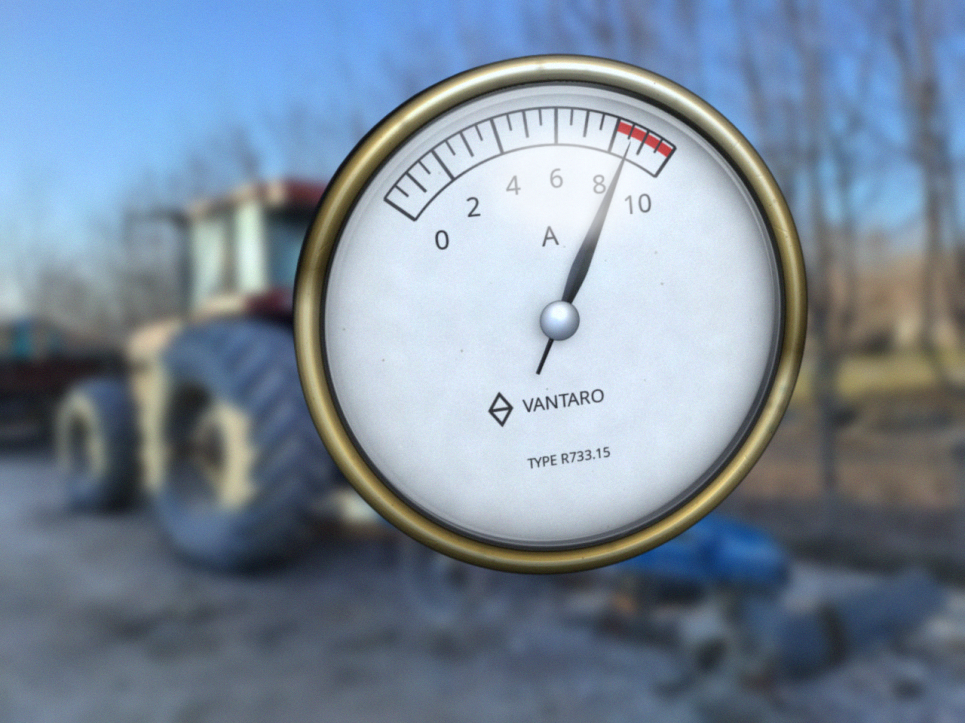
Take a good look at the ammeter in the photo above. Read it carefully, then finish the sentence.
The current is 8.5 A
